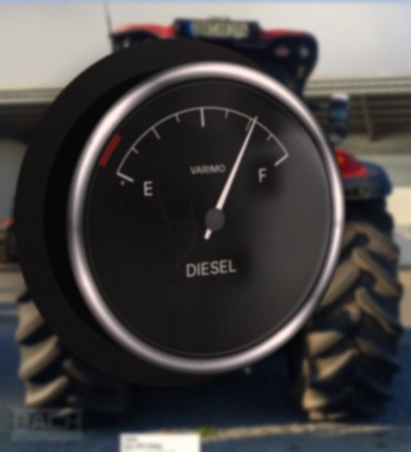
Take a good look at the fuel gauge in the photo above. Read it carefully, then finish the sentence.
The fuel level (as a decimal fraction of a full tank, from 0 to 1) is 0.75
